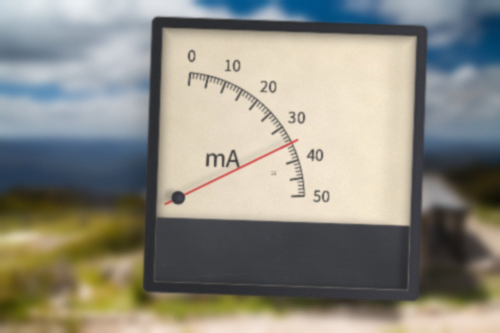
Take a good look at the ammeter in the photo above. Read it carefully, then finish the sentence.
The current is 35 mA
